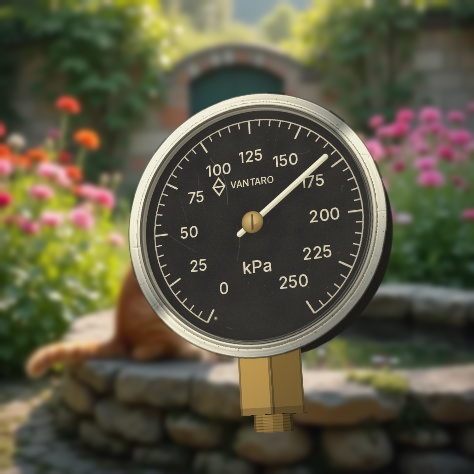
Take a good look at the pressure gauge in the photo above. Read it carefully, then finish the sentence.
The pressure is 170 kPa
